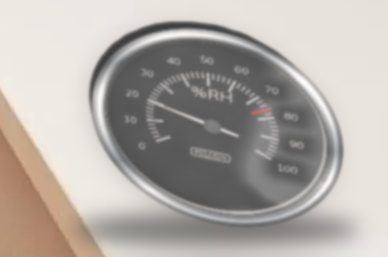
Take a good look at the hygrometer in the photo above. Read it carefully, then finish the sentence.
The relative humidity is 20 %
